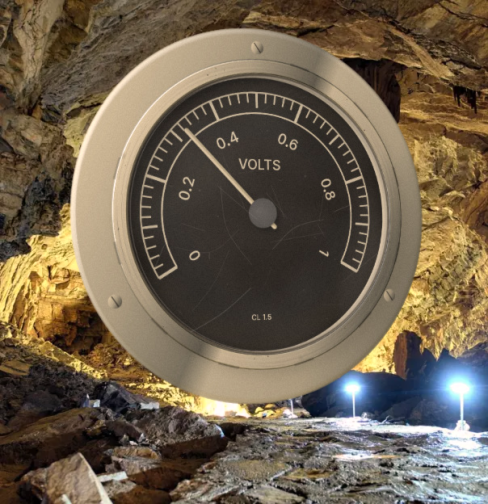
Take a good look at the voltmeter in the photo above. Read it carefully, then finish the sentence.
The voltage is 0.32 V
